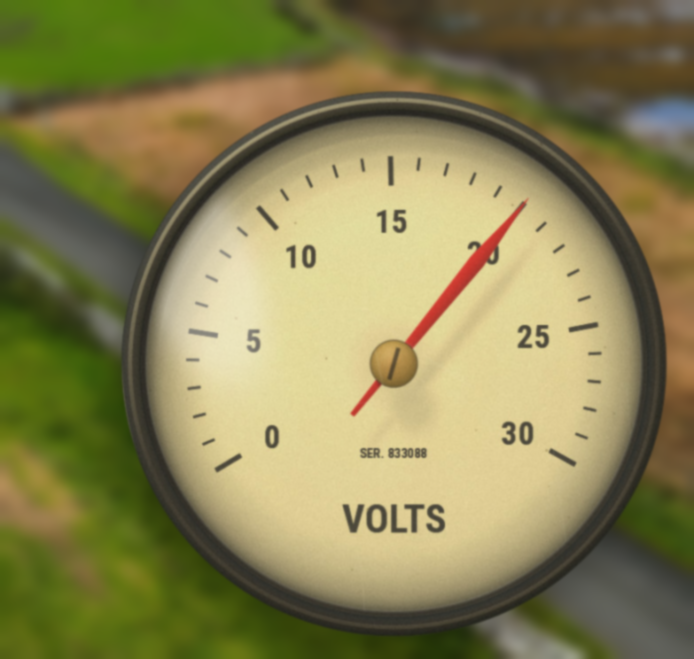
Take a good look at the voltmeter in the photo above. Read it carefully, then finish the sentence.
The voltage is 20 V
